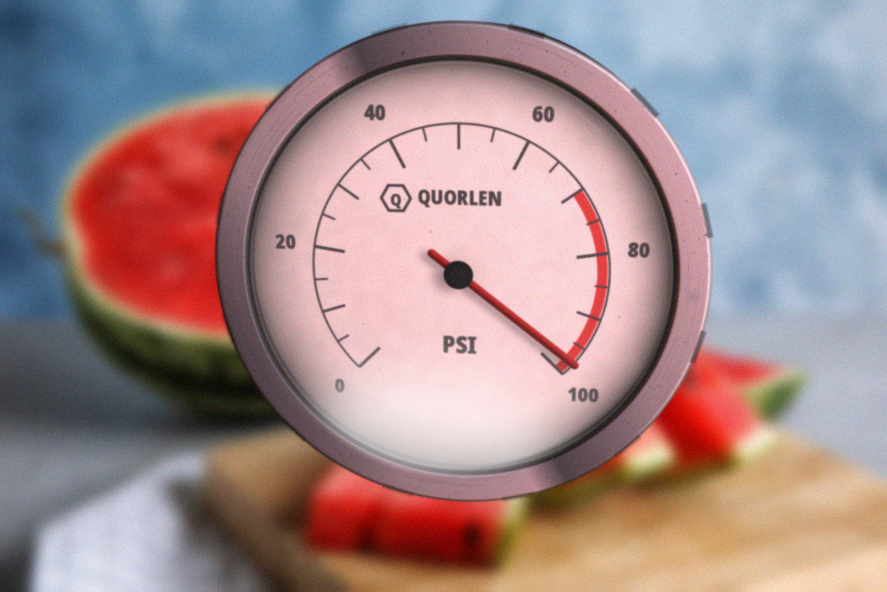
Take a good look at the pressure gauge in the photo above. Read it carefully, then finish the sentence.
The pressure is 97.5 psi
